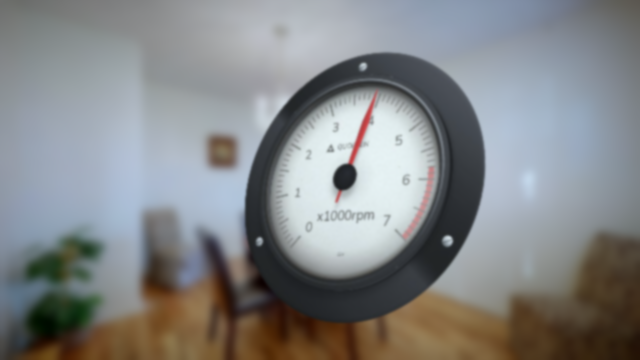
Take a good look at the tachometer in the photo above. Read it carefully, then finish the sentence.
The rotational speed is 4000 rpm
